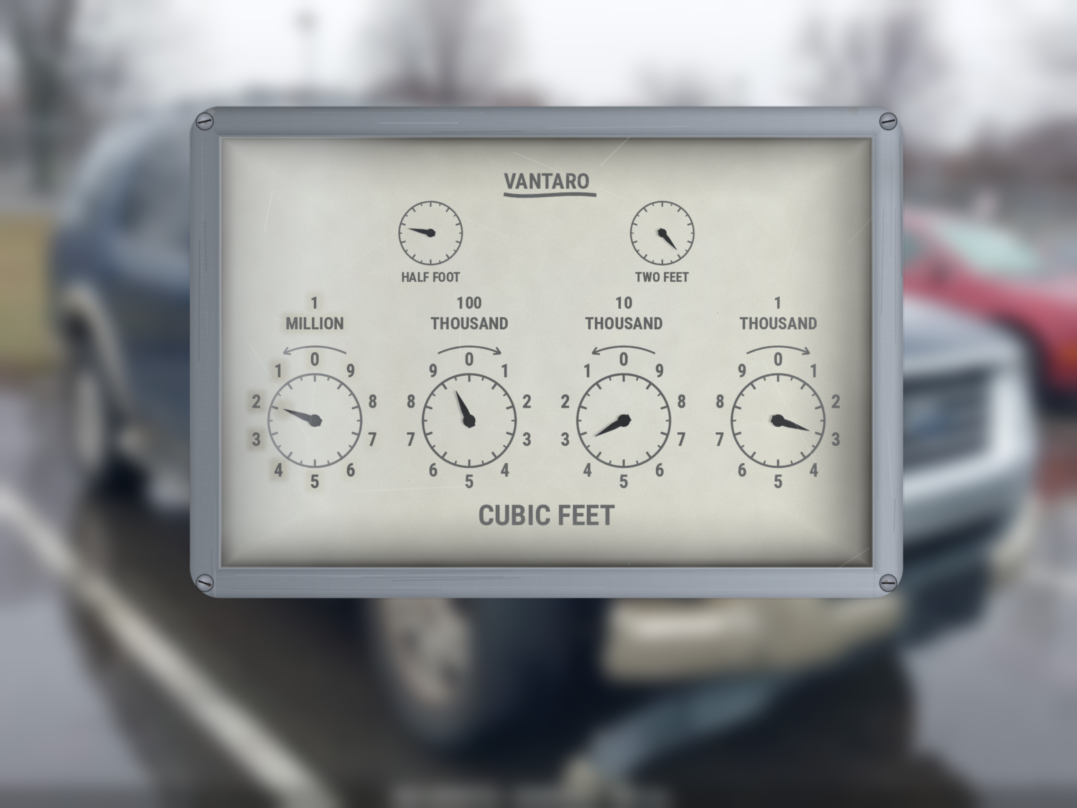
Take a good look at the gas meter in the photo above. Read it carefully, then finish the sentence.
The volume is 193300 ft³
